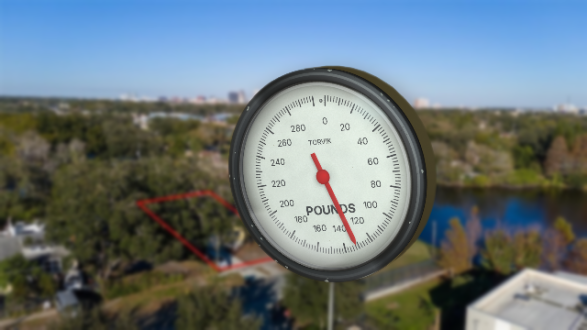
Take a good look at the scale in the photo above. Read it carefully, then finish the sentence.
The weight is 130 lb
